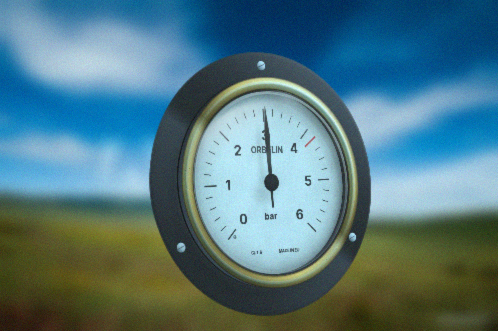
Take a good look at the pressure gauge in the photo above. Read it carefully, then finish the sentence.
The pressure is 3 bar
